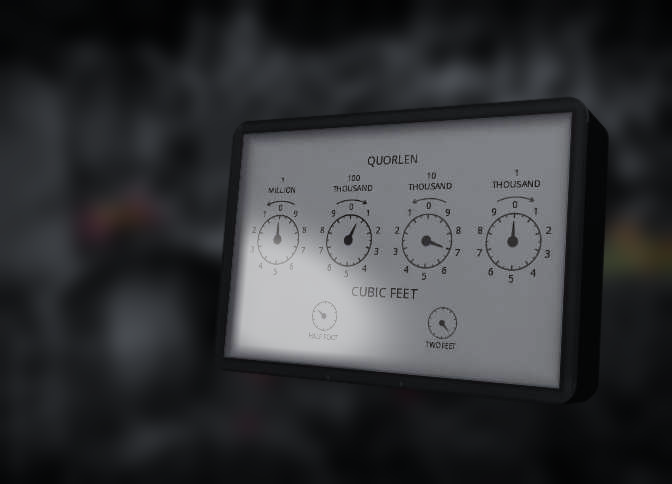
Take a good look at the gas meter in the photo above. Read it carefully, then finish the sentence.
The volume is 7000 ft³
